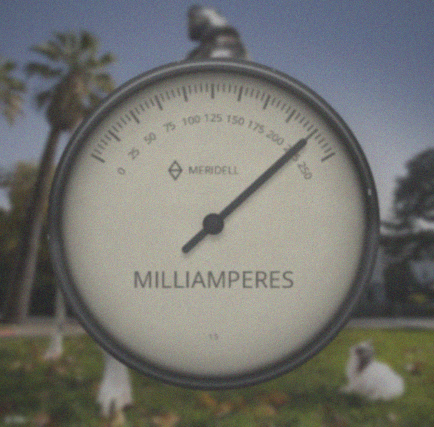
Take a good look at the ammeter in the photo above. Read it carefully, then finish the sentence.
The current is 225 mA
